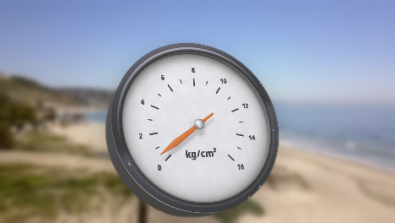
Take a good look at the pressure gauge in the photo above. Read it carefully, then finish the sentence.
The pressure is 0.5 kg/cm²
